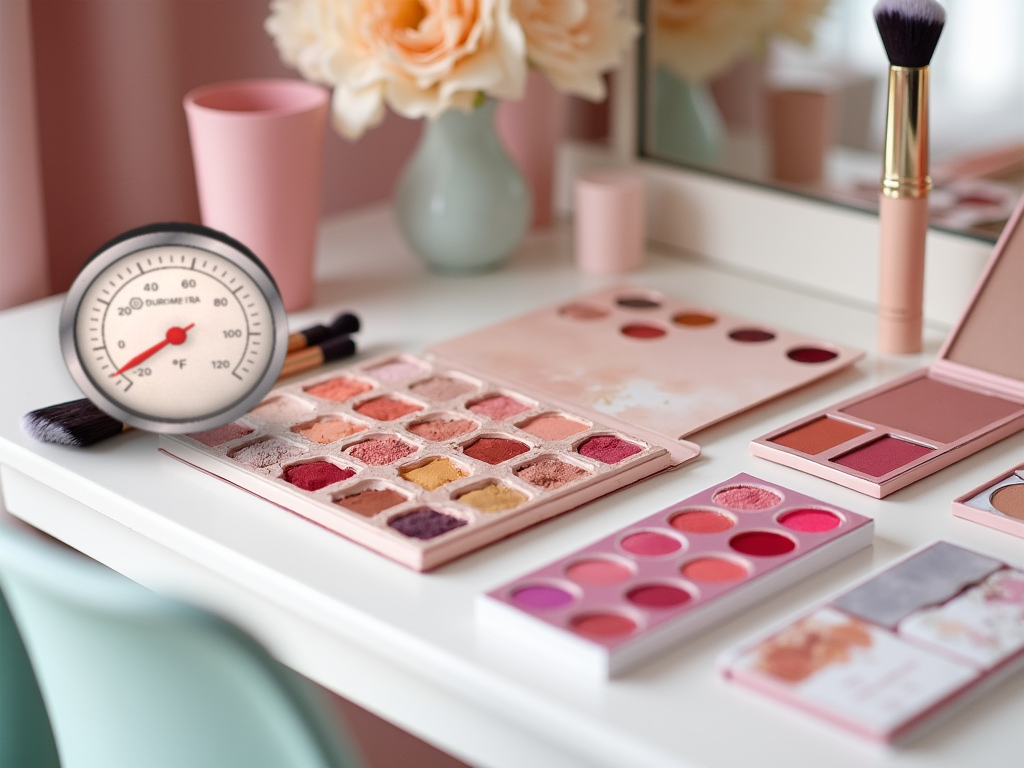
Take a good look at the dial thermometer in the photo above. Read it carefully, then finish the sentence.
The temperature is -12 °F
